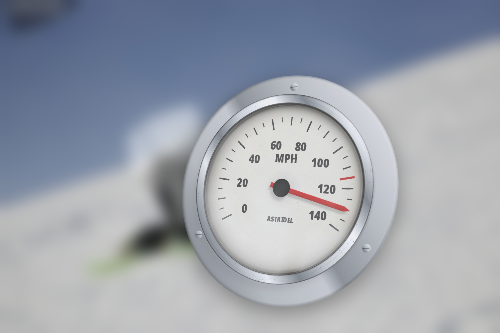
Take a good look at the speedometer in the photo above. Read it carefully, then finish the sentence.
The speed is 130 mph
